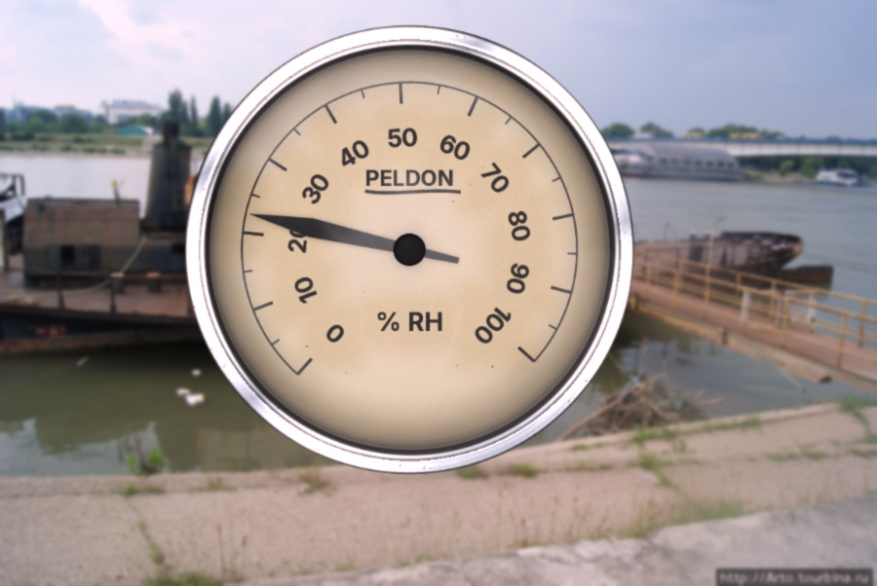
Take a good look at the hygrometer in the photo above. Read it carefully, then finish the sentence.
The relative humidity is 22.5 %
